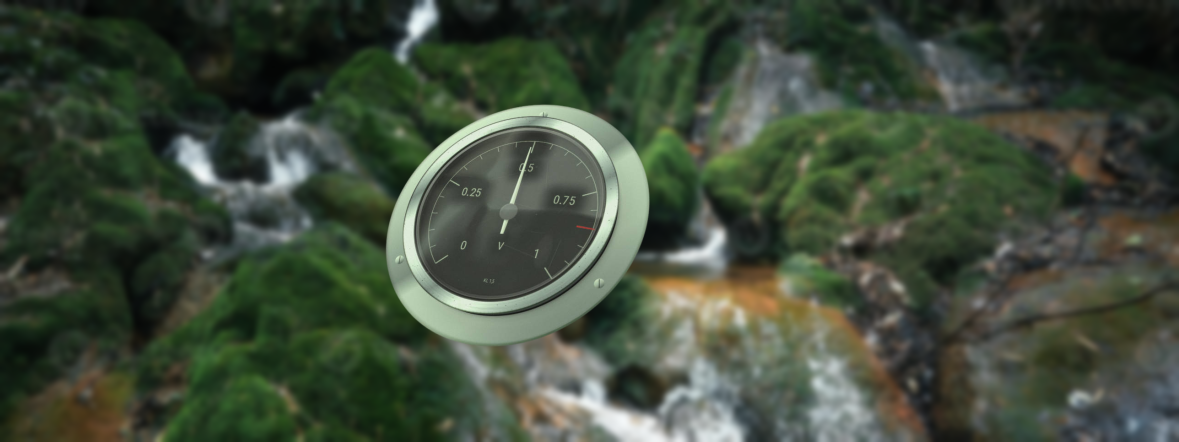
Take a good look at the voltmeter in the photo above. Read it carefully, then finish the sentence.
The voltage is 0.5 V
